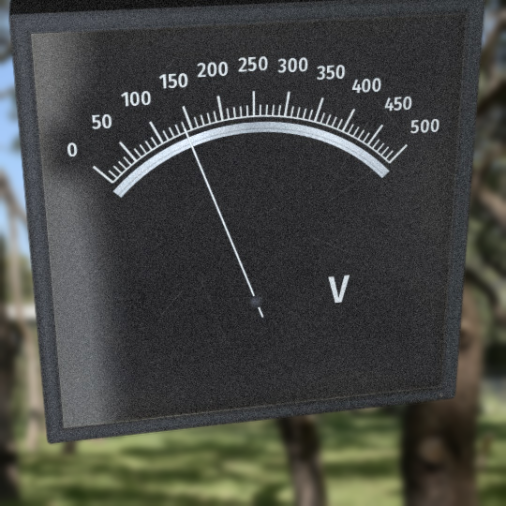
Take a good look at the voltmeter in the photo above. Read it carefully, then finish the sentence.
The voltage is 140 V
